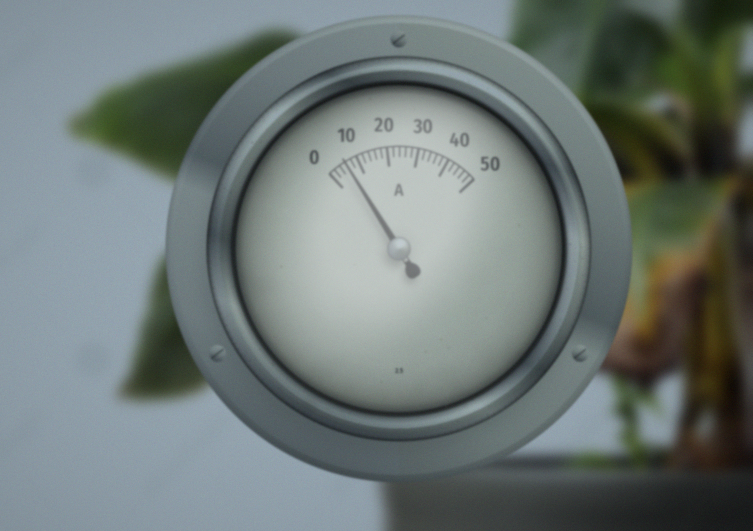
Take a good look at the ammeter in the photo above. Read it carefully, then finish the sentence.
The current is 6 A
